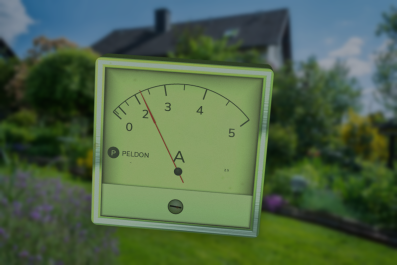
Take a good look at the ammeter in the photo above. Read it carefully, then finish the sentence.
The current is 2.25 A
